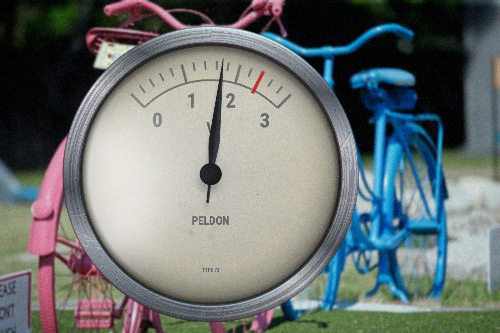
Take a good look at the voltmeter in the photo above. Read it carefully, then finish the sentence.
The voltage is 1.7 V
